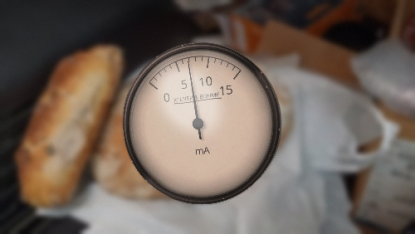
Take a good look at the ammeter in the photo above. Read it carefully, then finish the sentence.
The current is 7 mA
